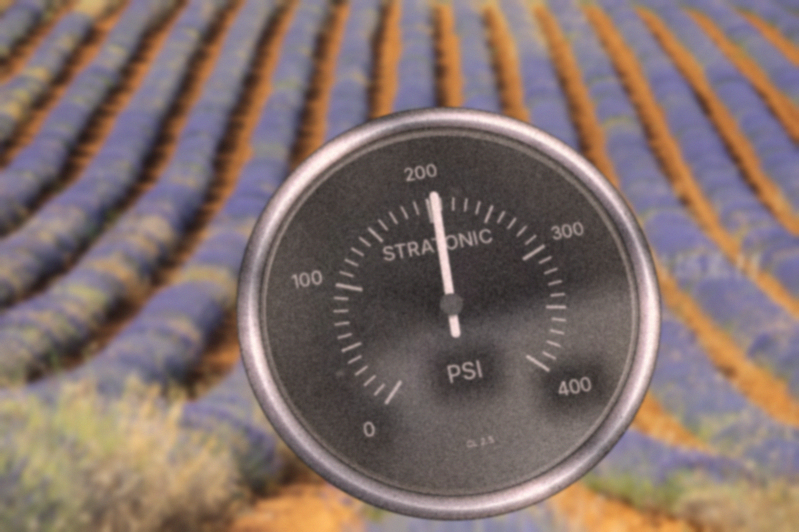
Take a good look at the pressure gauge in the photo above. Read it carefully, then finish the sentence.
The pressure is 205 psi
